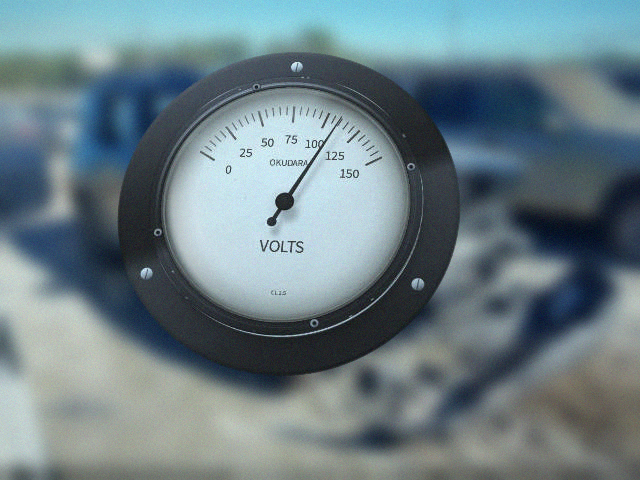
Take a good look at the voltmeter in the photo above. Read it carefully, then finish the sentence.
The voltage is 110 V
